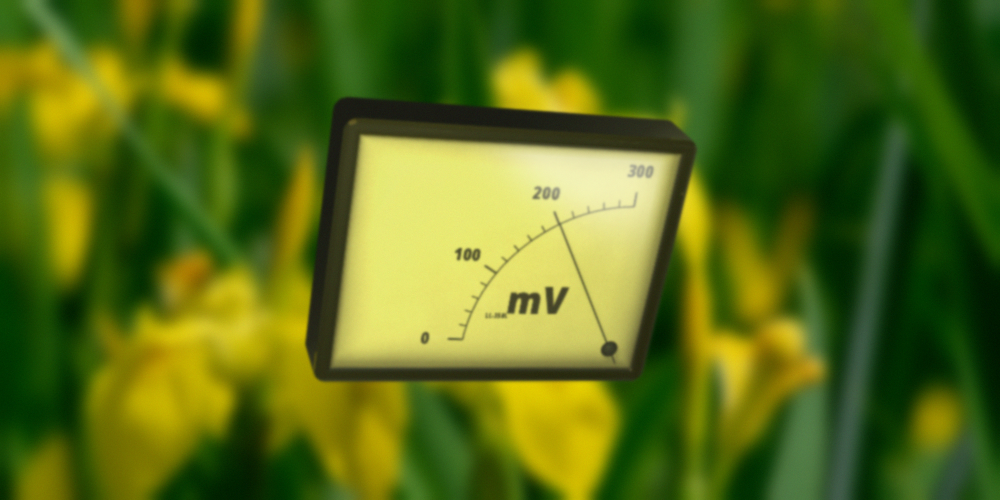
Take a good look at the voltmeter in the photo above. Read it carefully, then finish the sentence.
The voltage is 200 mV
